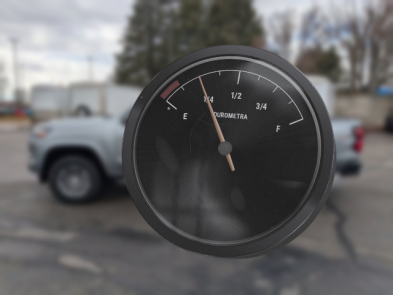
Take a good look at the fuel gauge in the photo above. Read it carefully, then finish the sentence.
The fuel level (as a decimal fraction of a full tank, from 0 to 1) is 0.25
